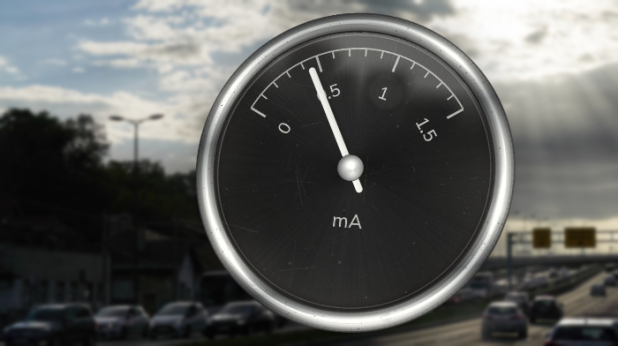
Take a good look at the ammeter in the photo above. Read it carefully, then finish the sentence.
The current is 0.45 mA
